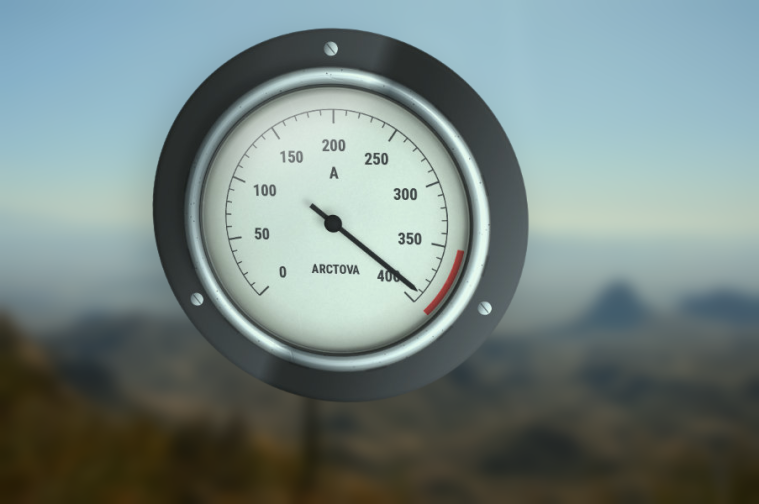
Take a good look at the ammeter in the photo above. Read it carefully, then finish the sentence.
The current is 390 A
